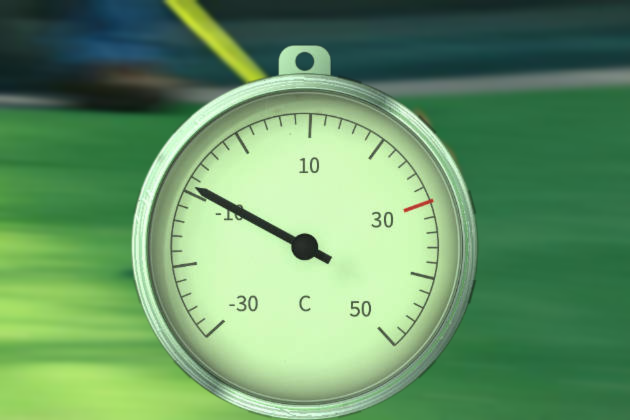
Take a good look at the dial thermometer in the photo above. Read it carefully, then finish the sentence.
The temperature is -9 °C
